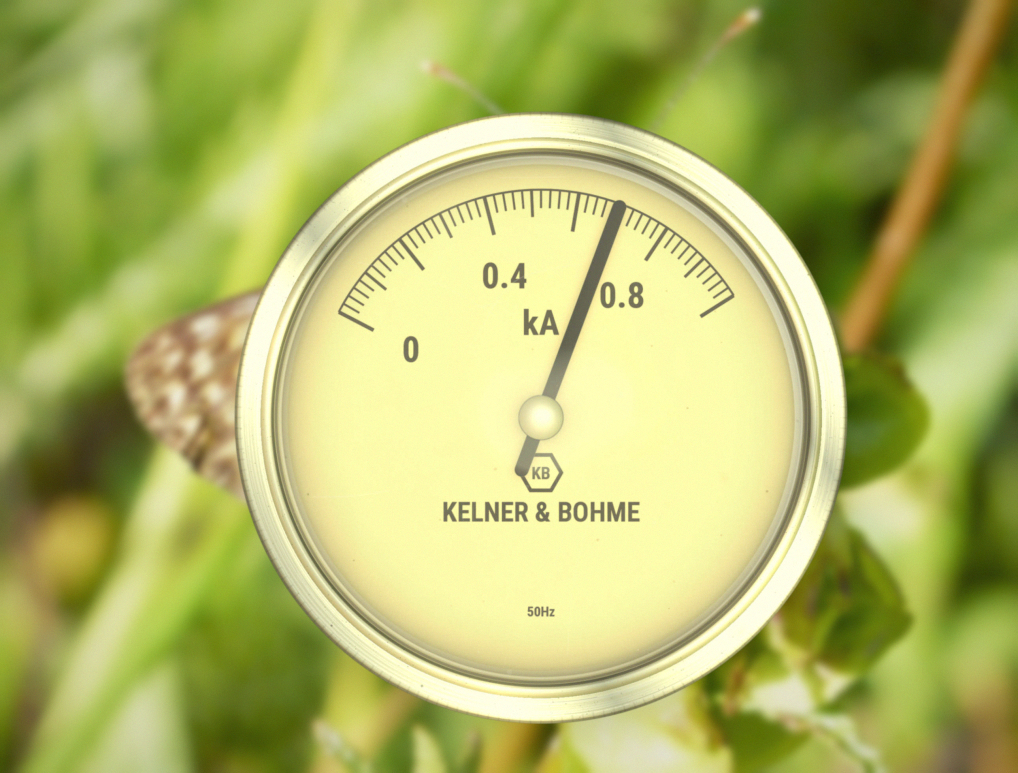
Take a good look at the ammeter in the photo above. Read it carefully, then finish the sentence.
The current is 0.69 kA
